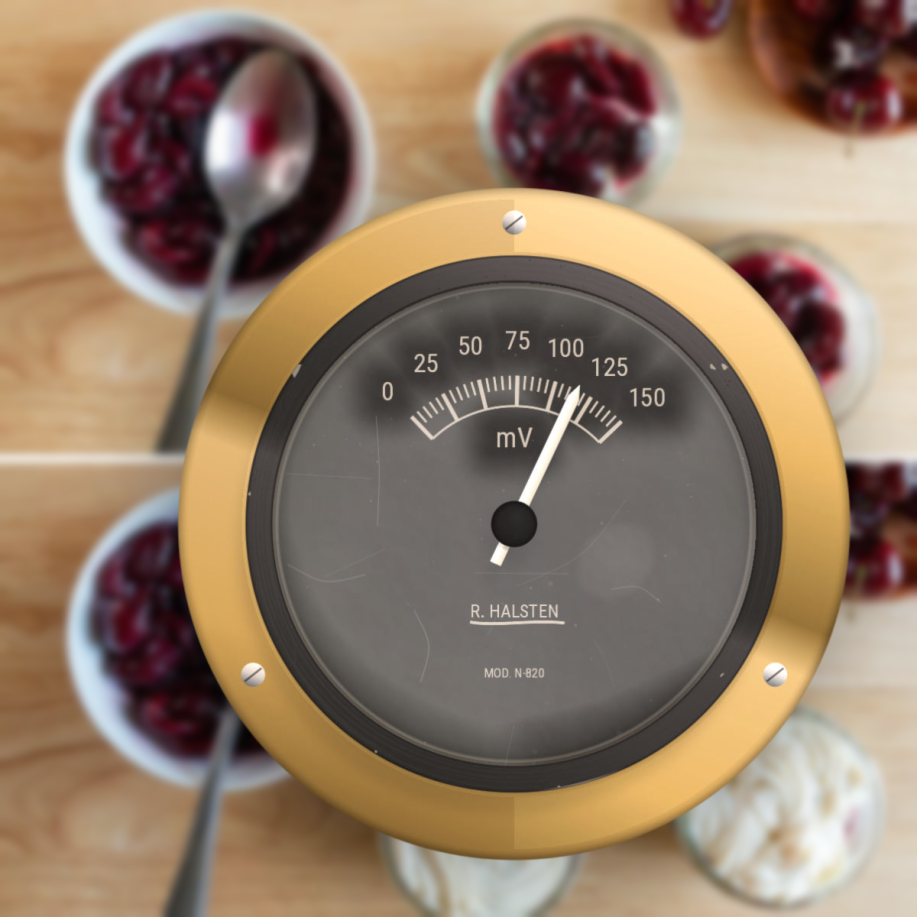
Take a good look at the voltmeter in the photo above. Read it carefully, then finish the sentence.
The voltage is 115 mV
